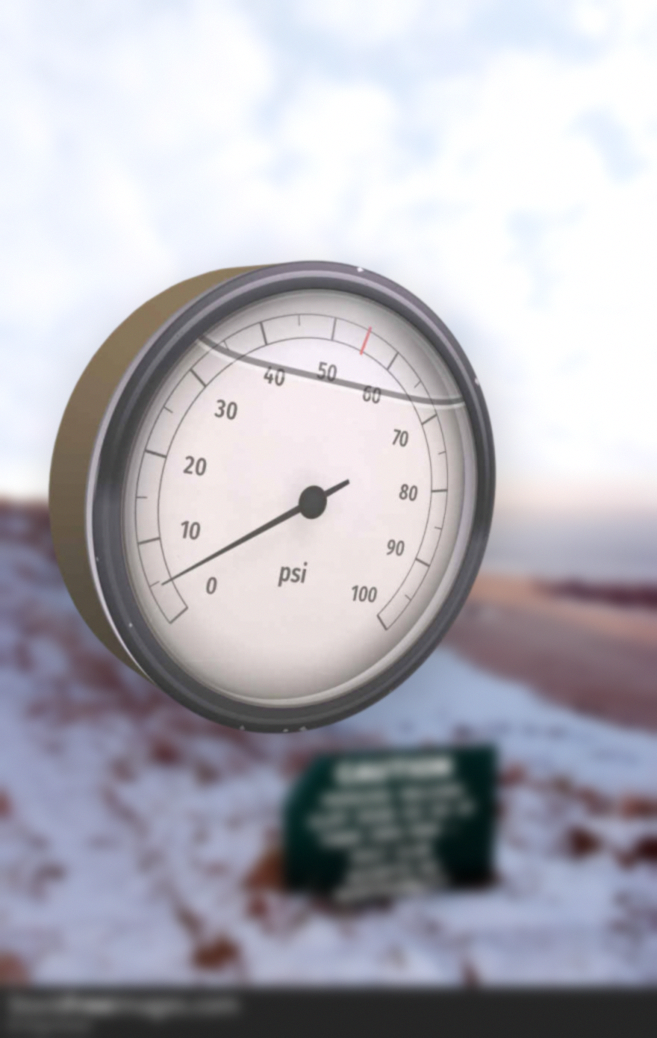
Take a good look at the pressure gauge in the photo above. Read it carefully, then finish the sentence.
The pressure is 5 psi
